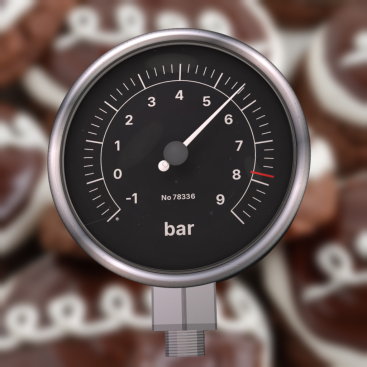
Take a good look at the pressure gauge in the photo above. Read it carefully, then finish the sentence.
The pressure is 5.6 bar
